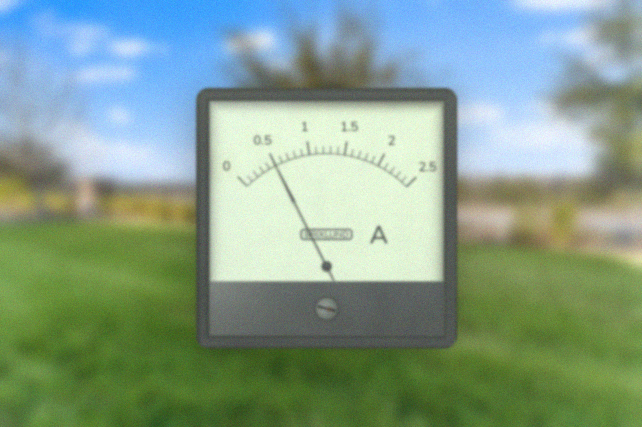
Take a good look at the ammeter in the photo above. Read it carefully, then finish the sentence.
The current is 0.5 A
